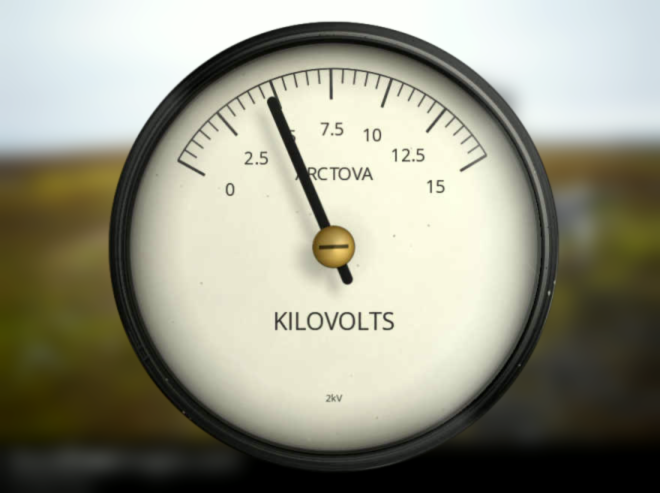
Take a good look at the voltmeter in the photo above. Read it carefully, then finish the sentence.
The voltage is 4.75 kV
